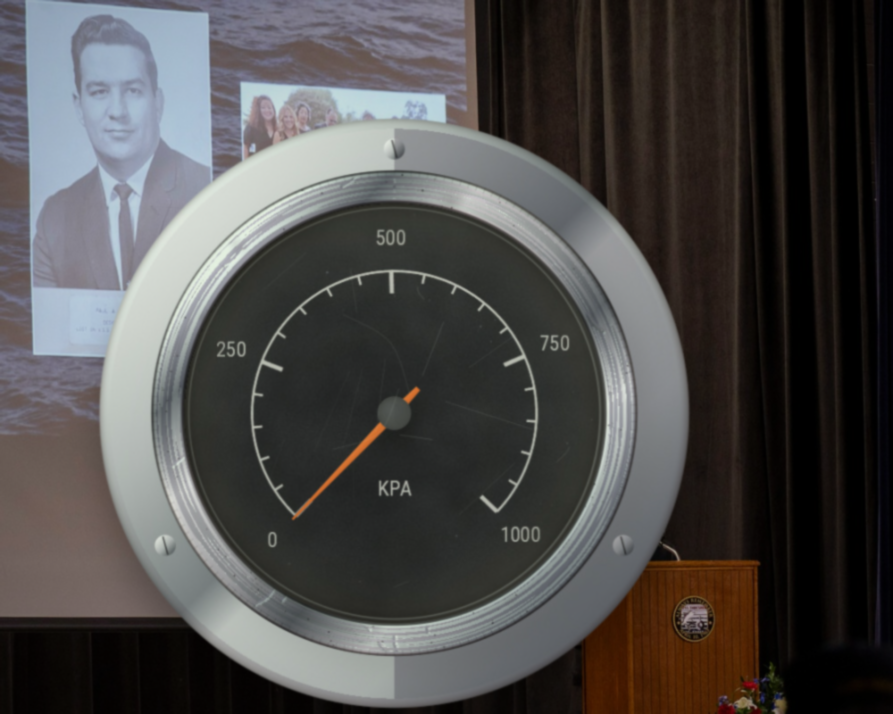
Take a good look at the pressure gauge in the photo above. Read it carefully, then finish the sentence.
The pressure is 0 kPa
